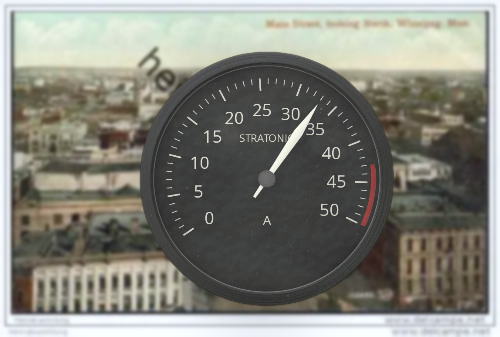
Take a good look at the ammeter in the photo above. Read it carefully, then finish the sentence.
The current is 33 A
